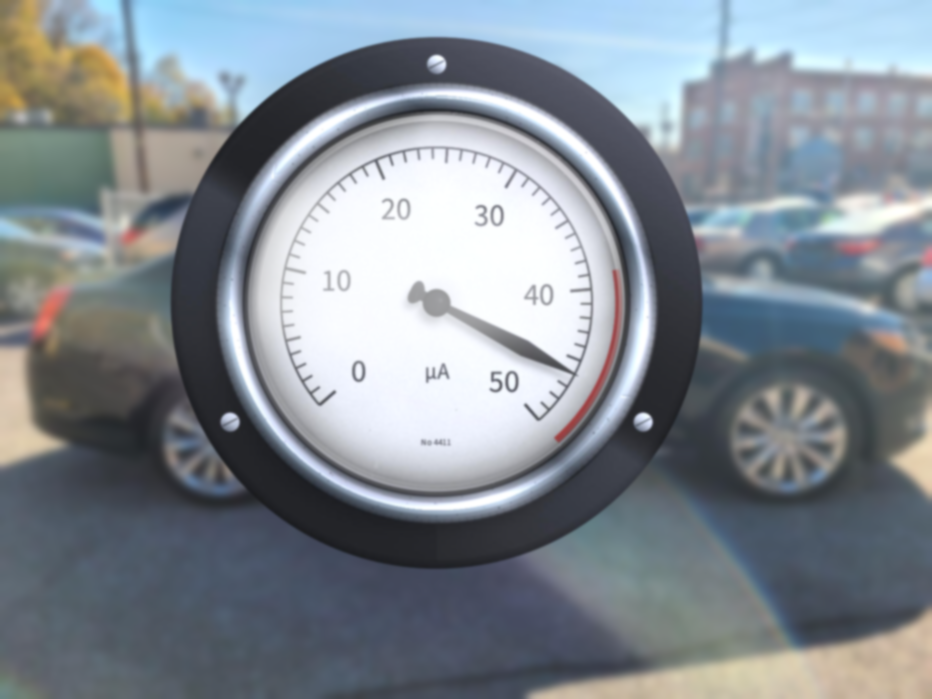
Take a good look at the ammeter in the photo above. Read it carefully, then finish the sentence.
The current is 46 µA
